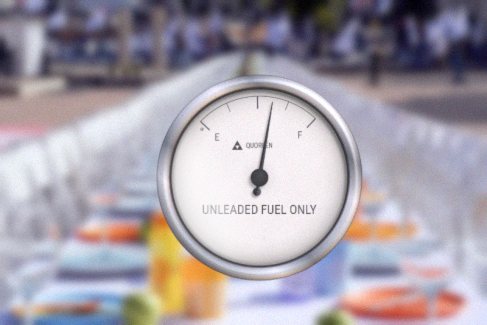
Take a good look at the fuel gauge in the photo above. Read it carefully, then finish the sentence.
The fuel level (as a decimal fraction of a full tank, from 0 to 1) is 0.625
